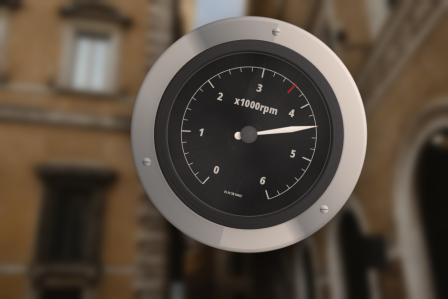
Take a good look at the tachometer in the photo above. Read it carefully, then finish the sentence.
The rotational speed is 4400 rpm
